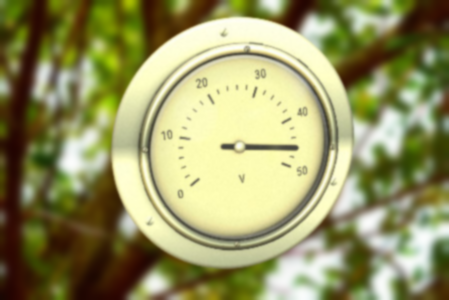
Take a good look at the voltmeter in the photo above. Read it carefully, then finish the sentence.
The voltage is 46 V
